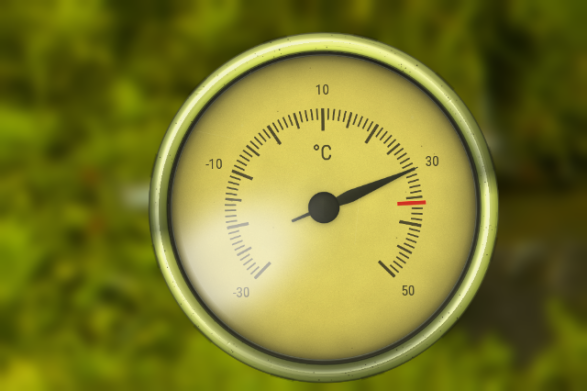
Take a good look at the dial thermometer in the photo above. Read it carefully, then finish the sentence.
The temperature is 30 °C
